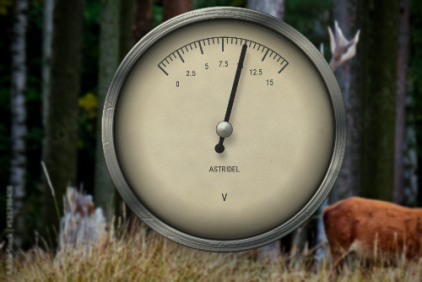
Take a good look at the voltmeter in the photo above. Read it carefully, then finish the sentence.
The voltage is 10 V
